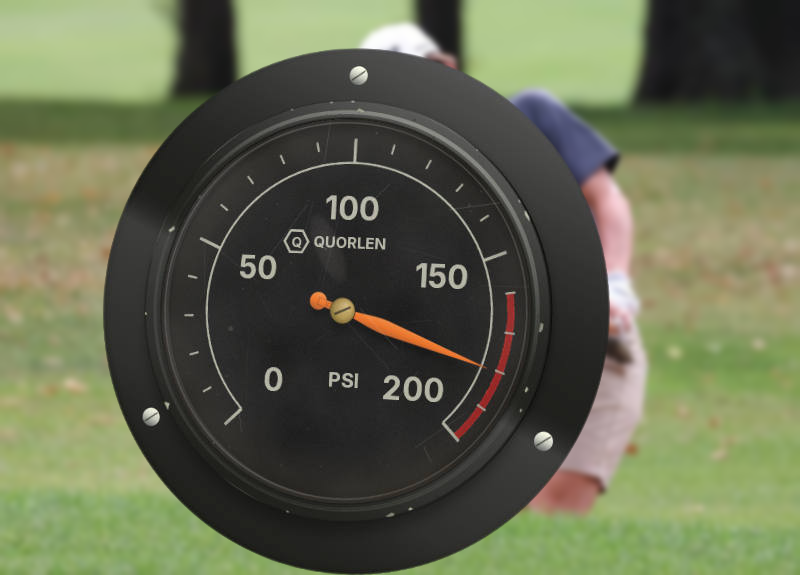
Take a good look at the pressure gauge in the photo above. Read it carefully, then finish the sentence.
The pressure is 180 psi
